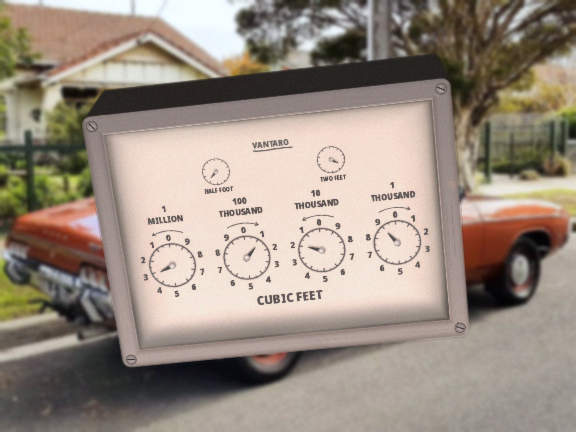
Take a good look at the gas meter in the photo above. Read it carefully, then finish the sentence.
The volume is 311900 ft³
